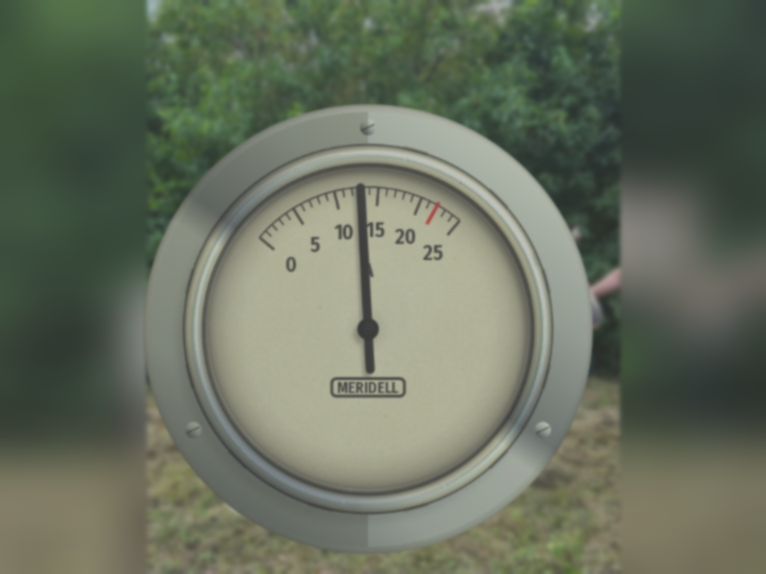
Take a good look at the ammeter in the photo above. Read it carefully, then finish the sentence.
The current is 13 A
